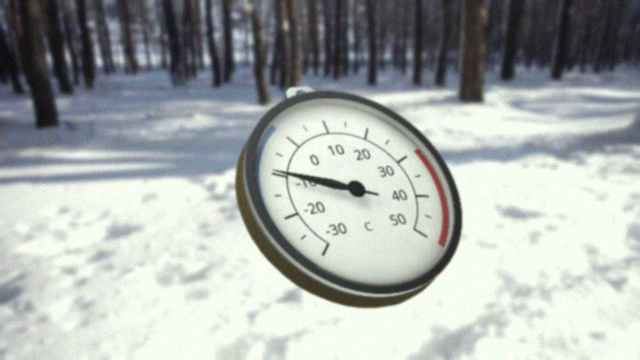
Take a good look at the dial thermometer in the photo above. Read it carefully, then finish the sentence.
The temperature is -10 °C
